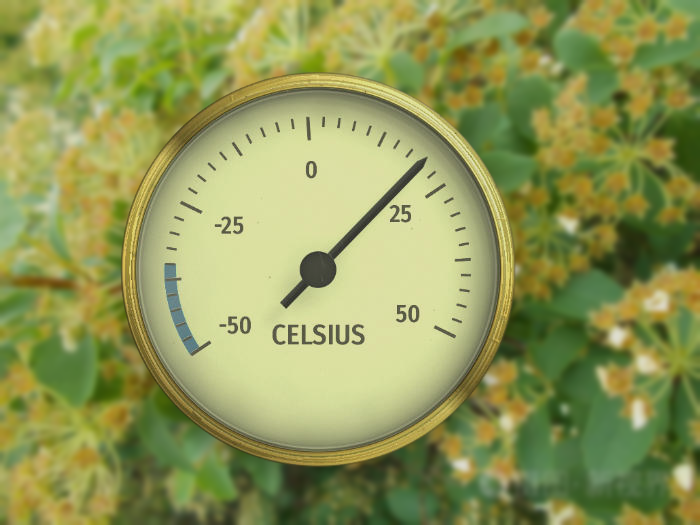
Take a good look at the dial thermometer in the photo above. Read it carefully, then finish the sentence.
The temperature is 20 °C
